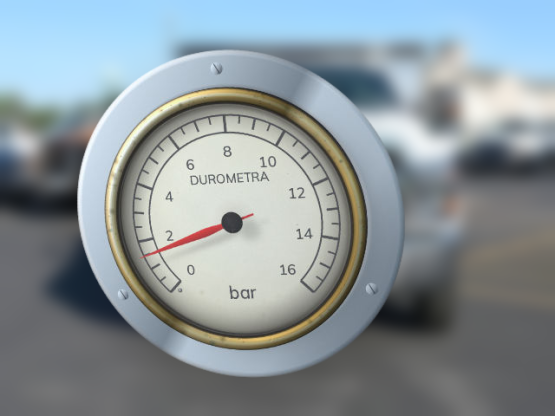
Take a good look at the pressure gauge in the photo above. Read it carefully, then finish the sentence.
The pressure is 1.5 bar
